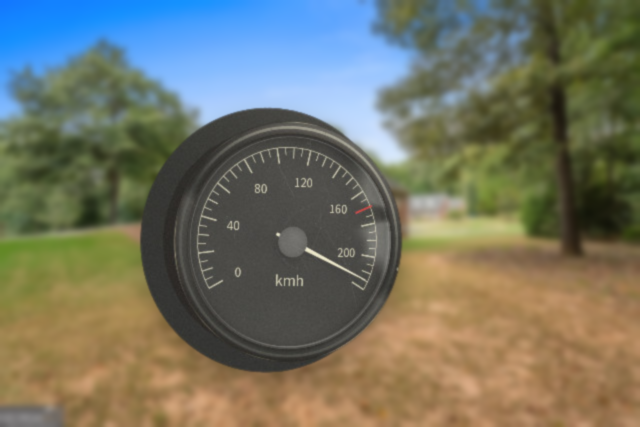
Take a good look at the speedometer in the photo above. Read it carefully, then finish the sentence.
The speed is 215 km/h
